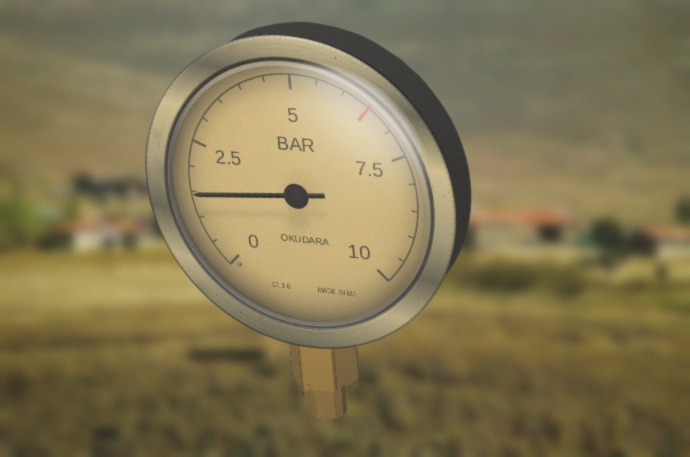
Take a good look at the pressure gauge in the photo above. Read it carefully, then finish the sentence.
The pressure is 1.5 bar
